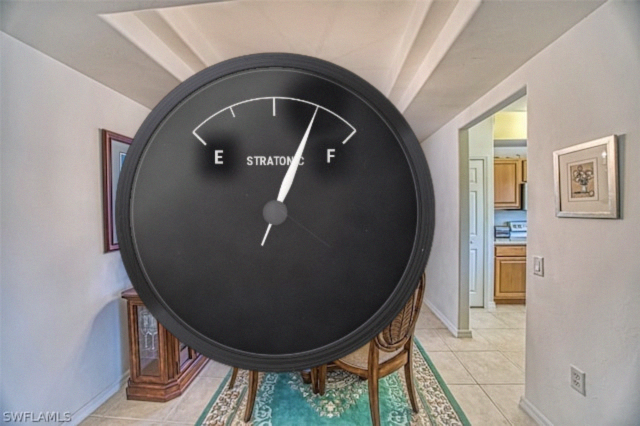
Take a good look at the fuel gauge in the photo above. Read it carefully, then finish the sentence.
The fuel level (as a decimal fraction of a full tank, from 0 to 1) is 0.75
